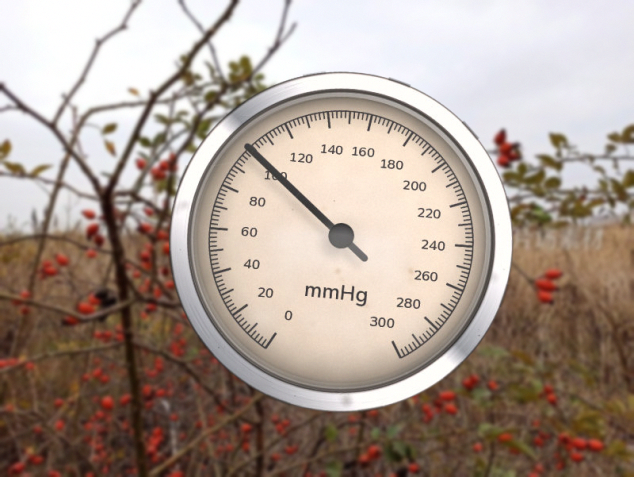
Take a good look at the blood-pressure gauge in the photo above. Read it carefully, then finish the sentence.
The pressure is 100 mmHg
